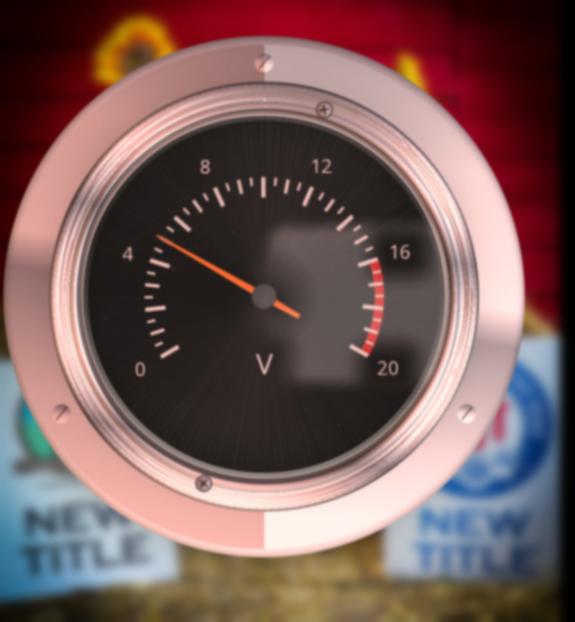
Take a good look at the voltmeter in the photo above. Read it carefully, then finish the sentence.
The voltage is 5 V
